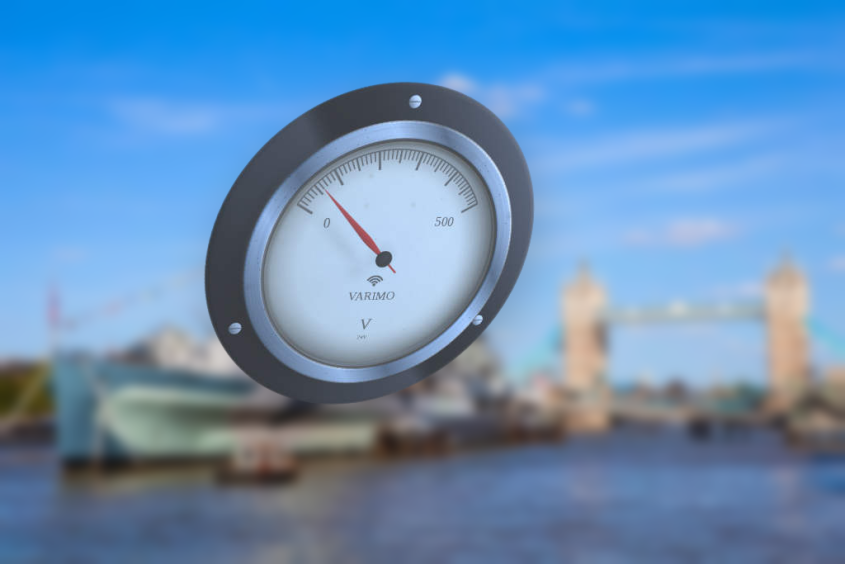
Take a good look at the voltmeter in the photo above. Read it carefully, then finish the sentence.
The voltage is 60 V
